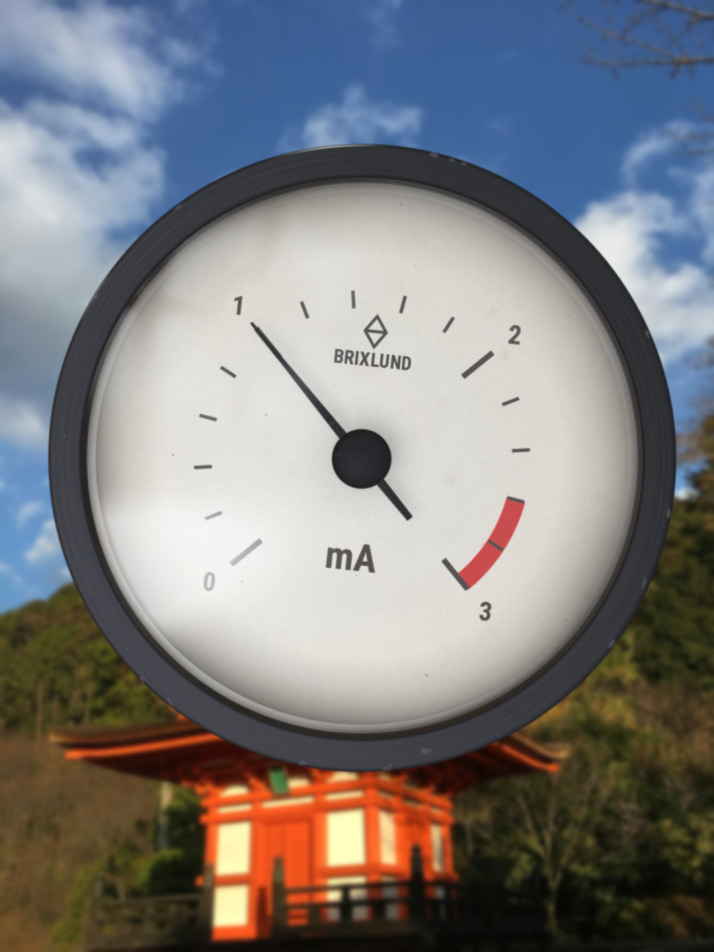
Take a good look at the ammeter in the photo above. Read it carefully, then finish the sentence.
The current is 1 mA
